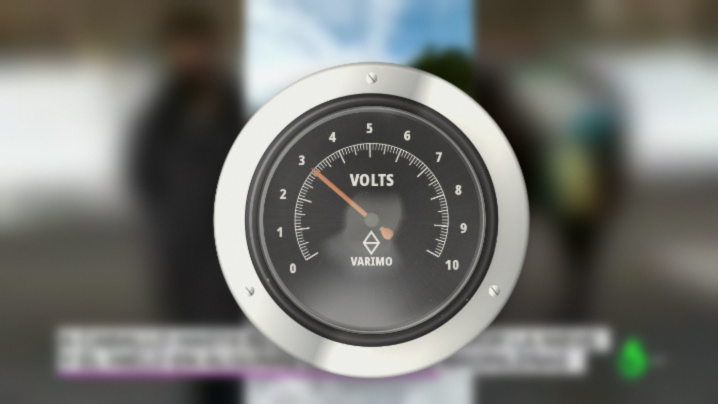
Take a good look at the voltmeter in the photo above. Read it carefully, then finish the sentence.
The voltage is 3 V
